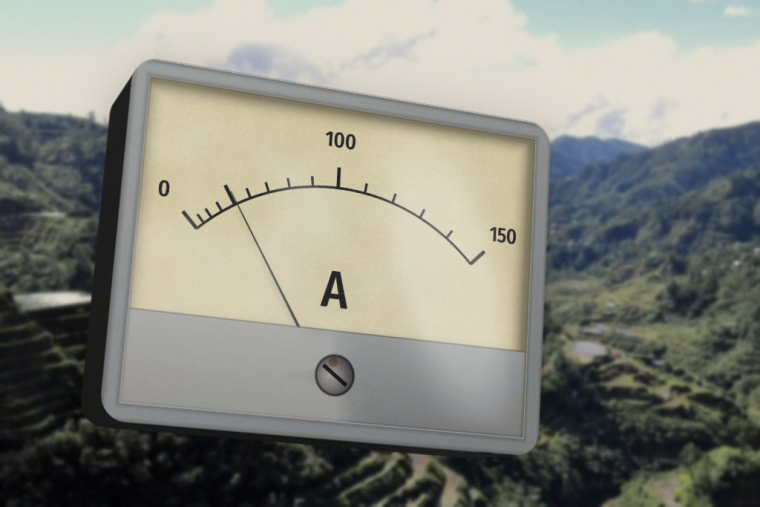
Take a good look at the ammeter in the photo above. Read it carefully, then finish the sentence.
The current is 50 A
